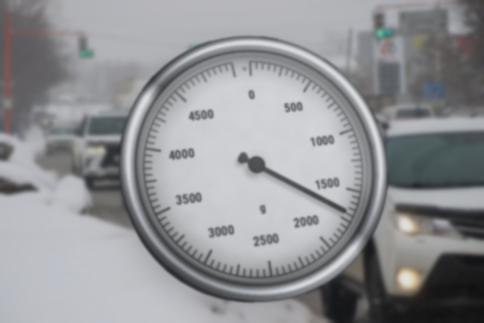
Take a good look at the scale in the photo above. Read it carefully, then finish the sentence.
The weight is 1700 g
